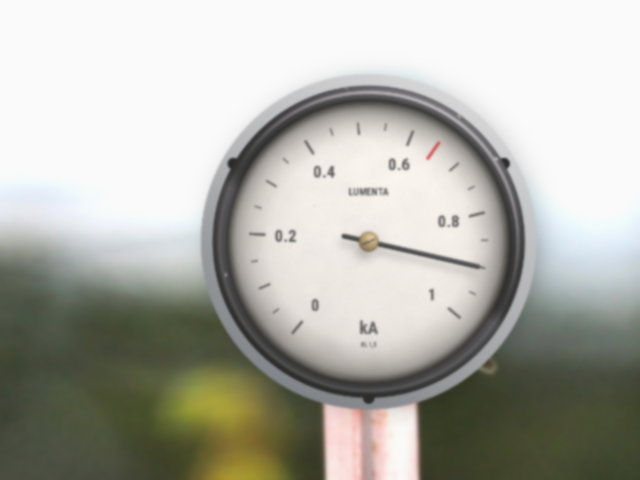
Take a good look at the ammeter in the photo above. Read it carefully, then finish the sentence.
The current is 0.9 kA
